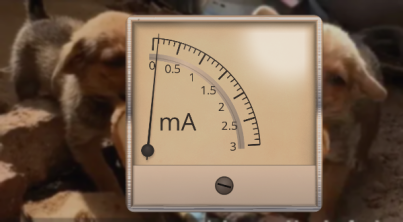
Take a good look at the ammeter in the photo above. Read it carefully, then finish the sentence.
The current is 0.1 mA
